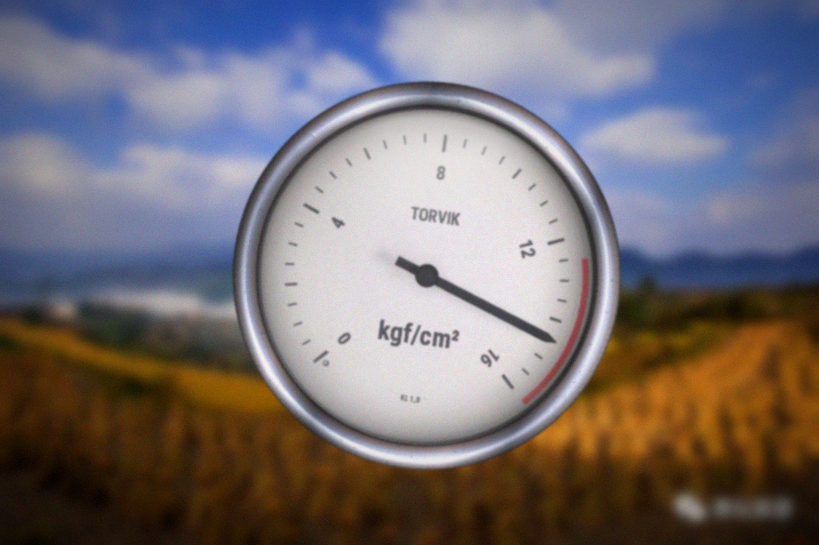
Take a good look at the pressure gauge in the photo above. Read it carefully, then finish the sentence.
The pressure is 14.5 kg/cm²
